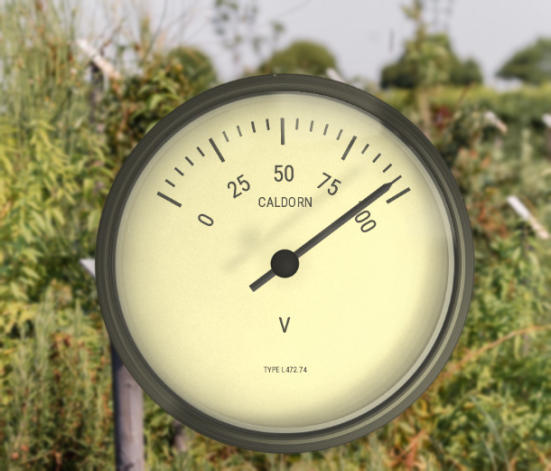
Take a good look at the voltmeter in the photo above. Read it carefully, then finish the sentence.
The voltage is 95 V
